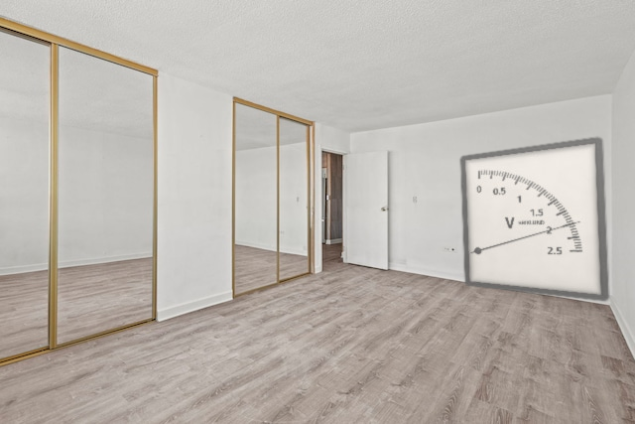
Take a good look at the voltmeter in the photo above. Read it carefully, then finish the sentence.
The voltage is 2 V
